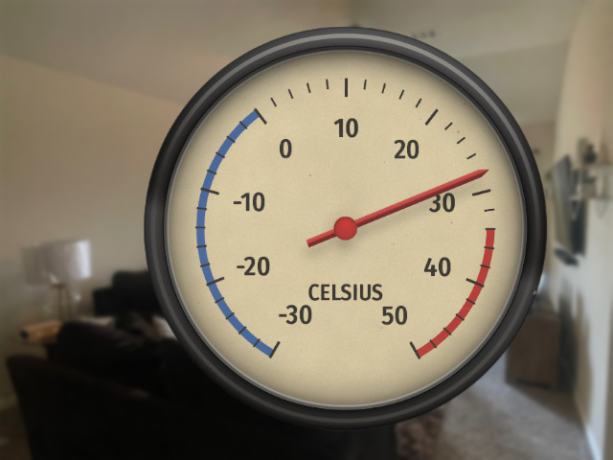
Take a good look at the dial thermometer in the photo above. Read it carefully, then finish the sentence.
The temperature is 28 °C
